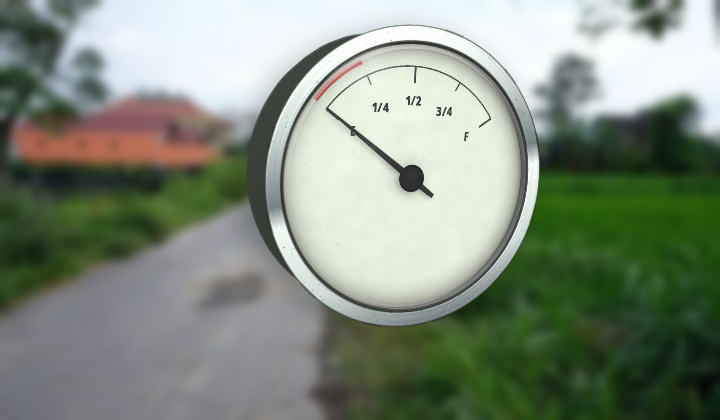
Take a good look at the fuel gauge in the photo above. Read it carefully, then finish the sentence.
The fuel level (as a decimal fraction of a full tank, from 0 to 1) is 0
